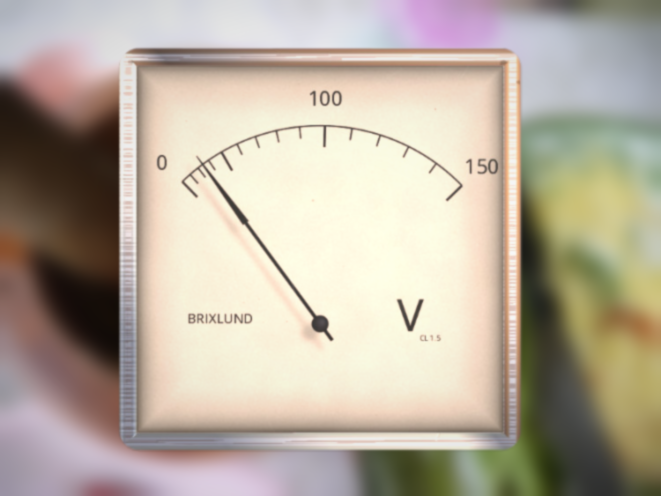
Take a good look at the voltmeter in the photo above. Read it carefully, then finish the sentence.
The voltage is 35 V
